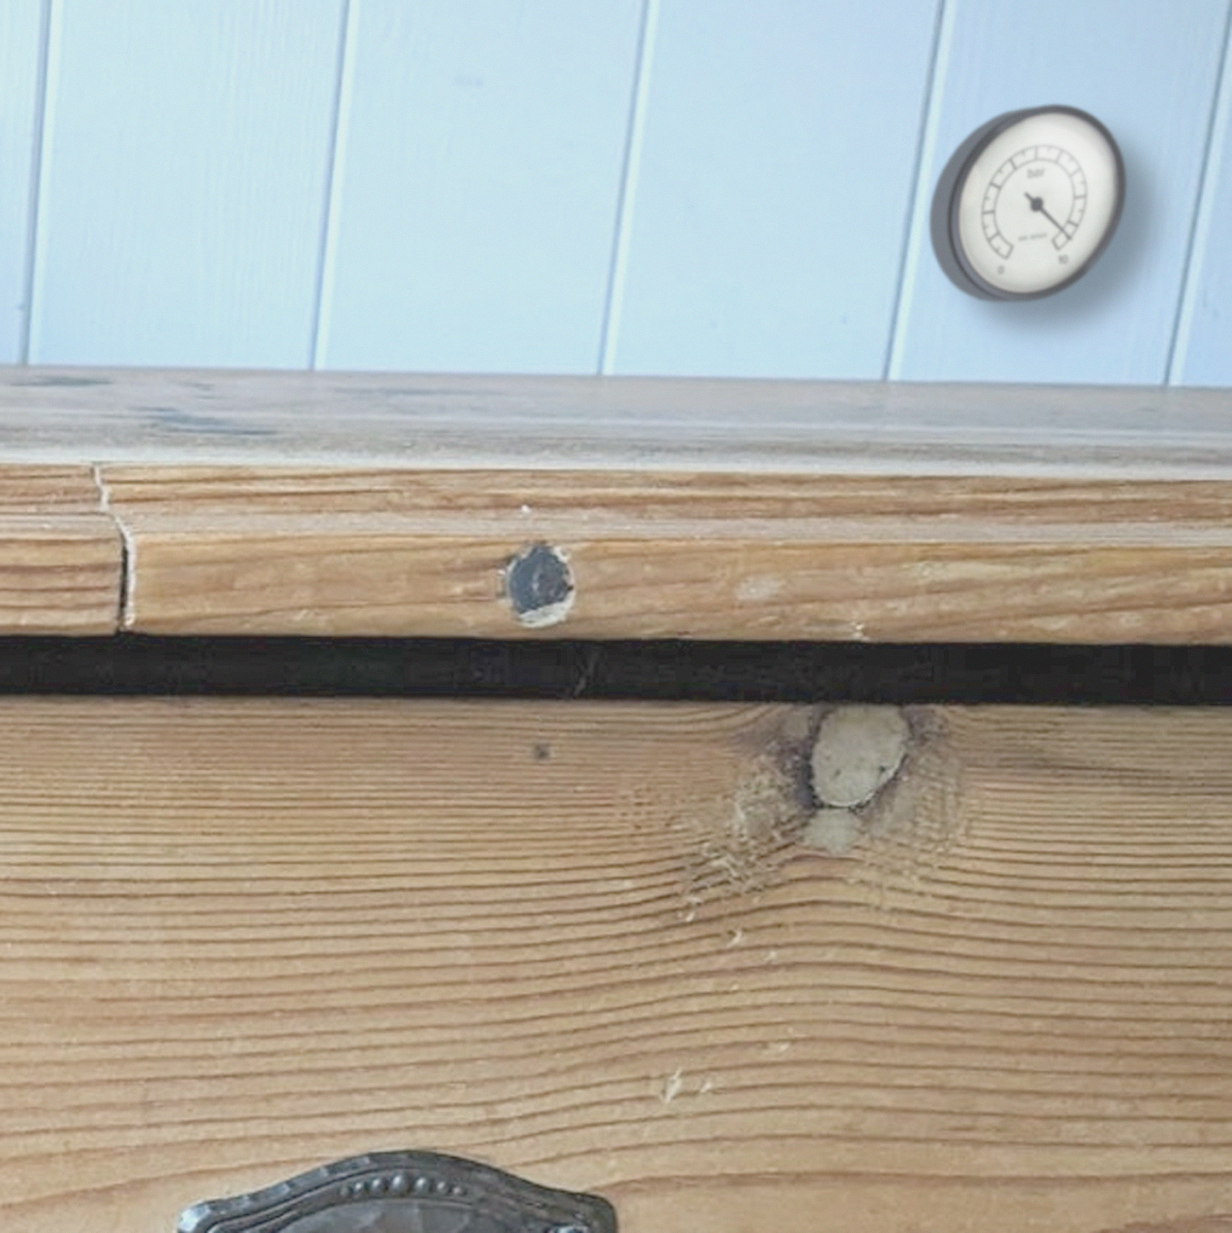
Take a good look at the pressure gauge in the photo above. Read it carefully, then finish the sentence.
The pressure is 9.5 bar
